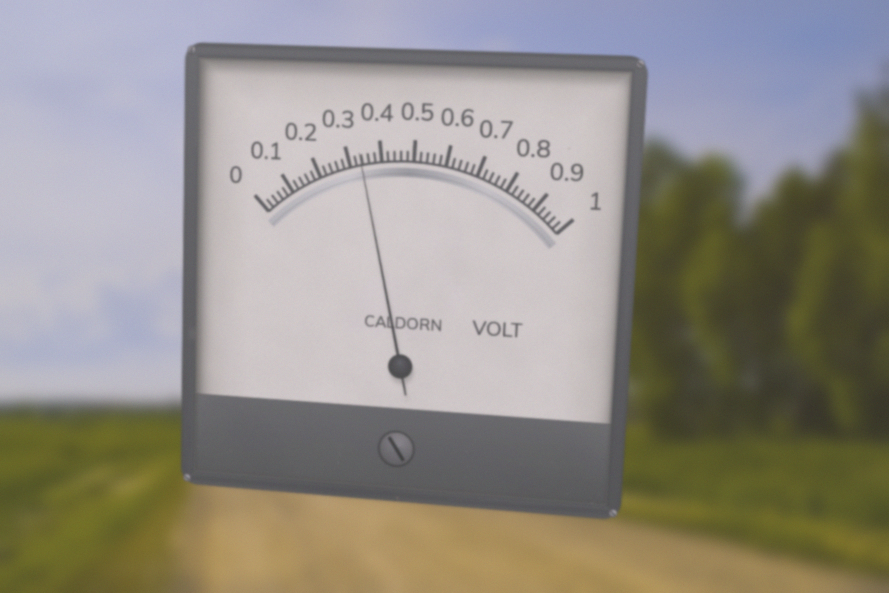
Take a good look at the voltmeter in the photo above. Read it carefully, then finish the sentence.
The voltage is 0.34 V
